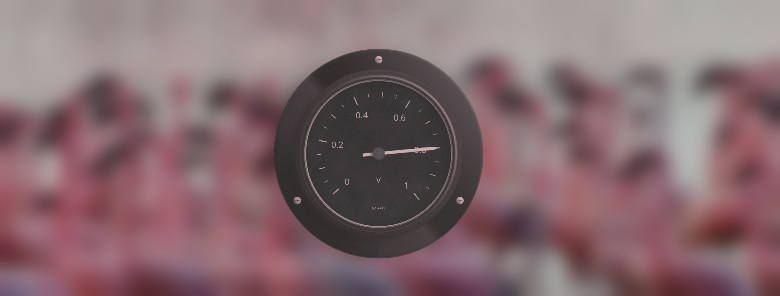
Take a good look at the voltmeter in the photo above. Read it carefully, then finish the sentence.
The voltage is 0.8 V
